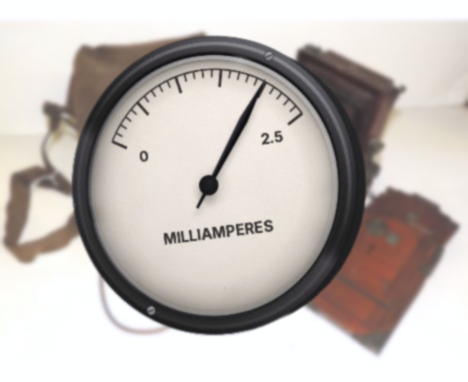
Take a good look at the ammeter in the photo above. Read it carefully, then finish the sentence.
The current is 2 mA
